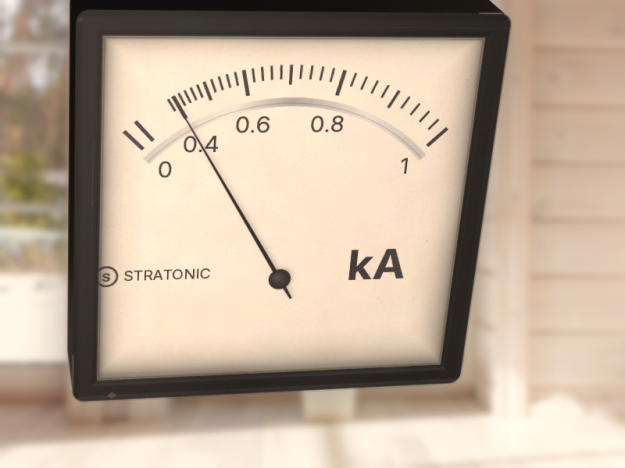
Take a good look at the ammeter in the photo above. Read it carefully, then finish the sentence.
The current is 0.4 kA
